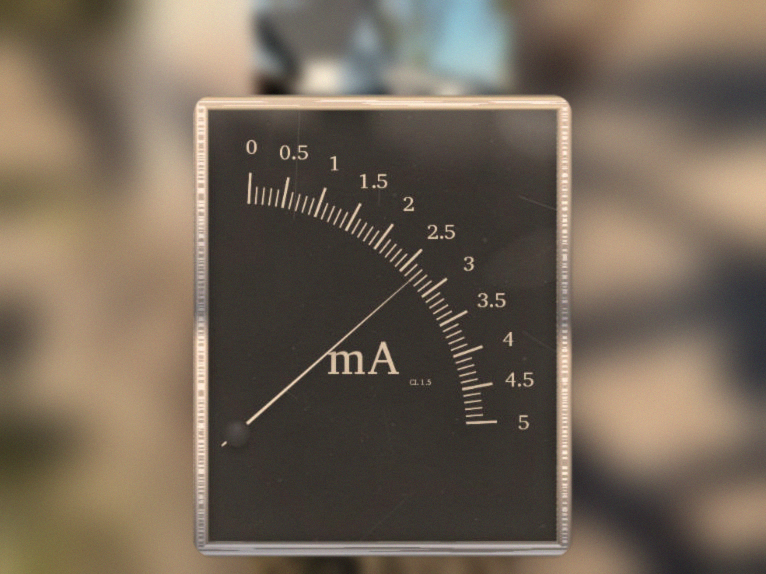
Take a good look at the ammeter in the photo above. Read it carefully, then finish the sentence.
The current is 2.7 mA
